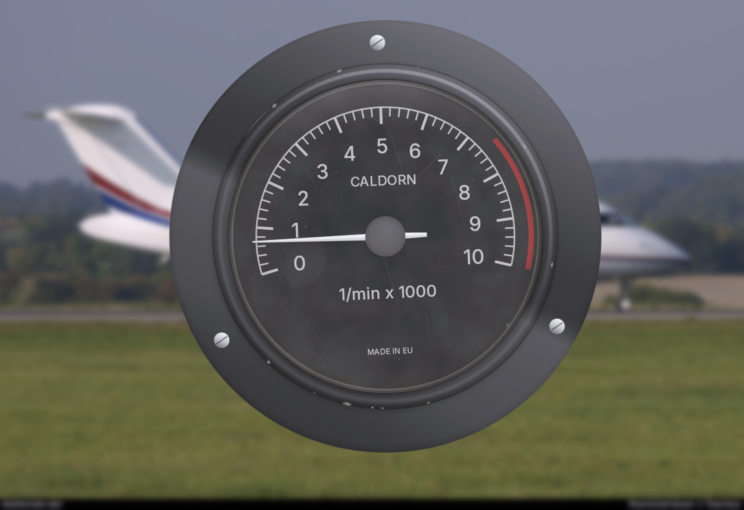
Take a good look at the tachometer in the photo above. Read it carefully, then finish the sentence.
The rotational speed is 700 rpm
